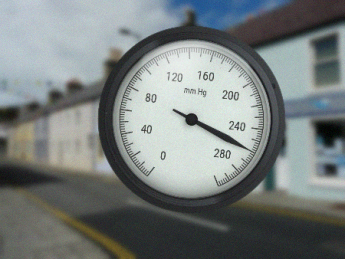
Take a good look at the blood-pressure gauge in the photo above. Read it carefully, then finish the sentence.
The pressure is 260 mmHg
